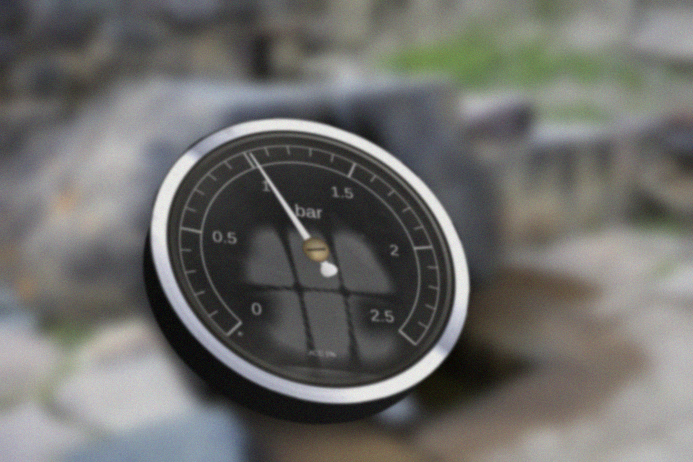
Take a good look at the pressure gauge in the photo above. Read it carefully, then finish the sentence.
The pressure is 1 bar
